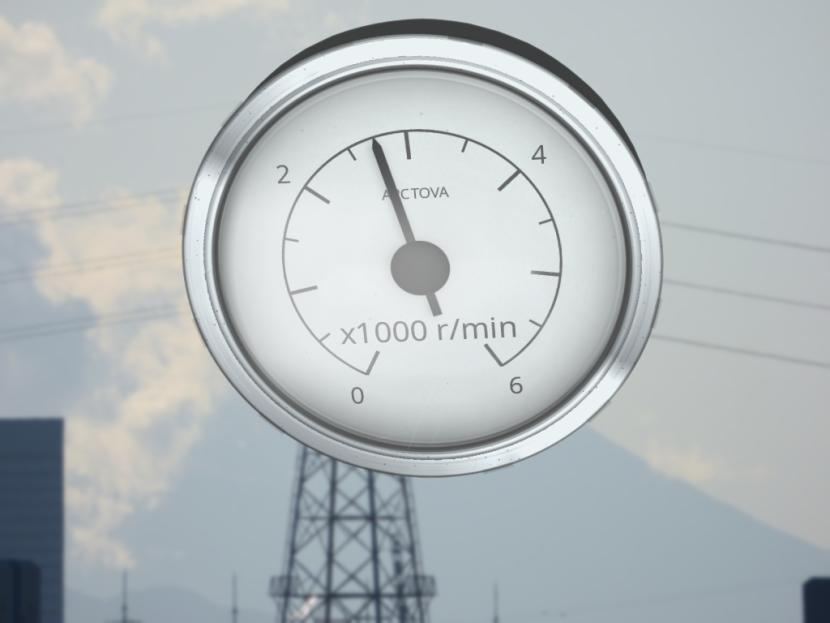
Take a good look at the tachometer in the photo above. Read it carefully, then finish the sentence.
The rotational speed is 2750 rpm
